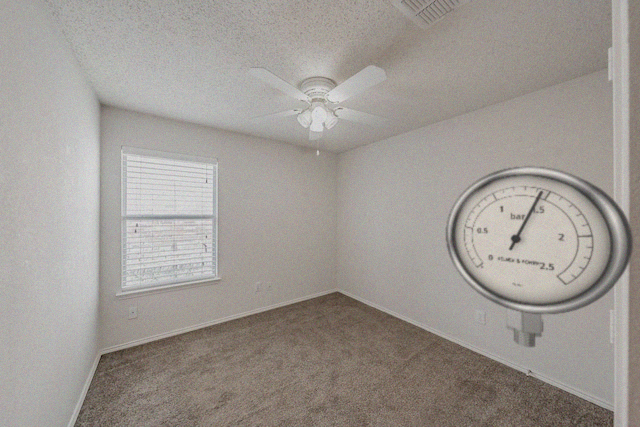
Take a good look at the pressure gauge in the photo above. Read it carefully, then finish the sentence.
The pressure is 1.45 bar
